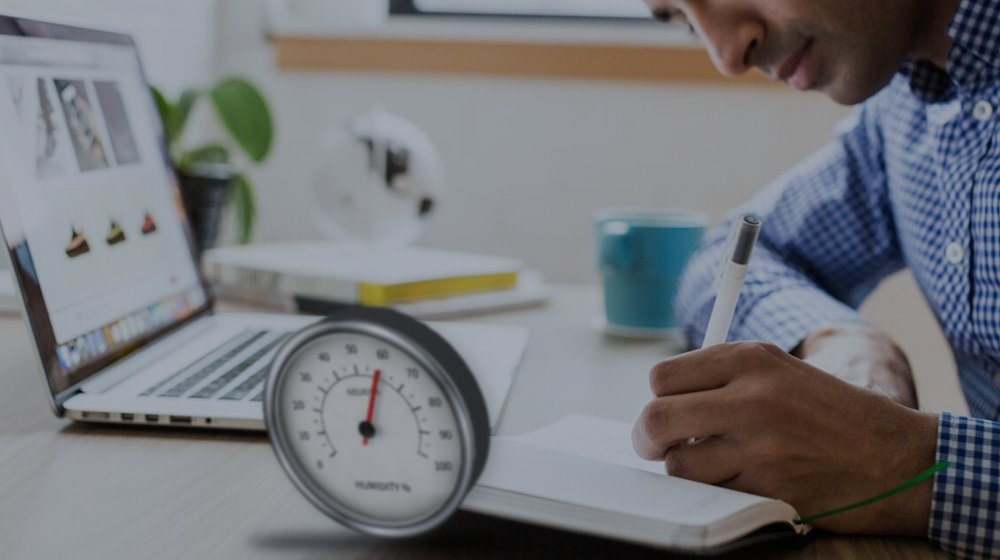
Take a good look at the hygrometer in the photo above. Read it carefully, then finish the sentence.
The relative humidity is 60 %
